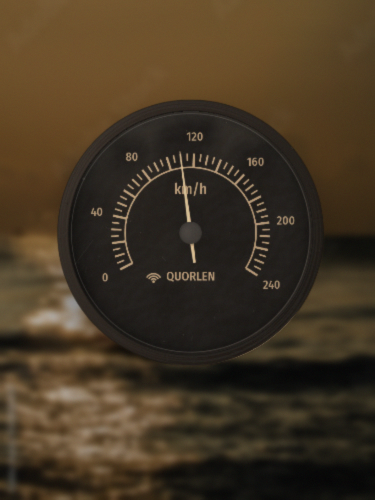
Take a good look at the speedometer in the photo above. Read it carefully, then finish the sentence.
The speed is 110 km/h
